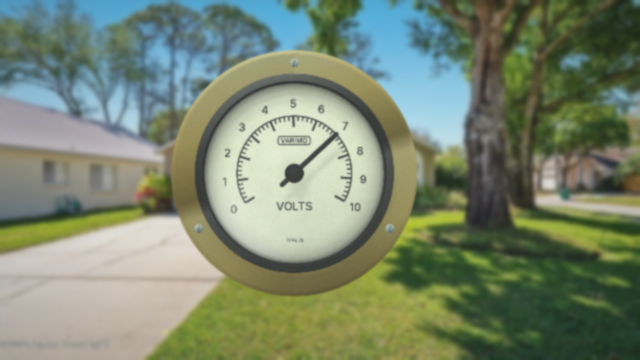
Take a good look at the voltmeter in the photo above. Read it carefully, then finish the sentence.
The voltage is 7 V
